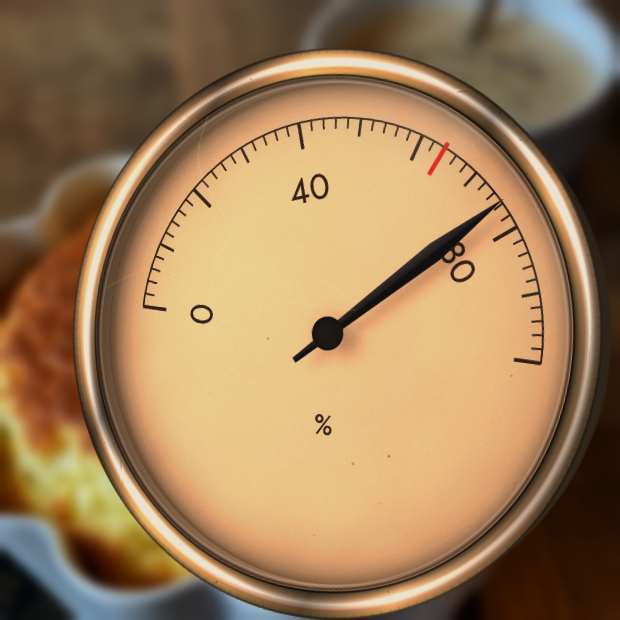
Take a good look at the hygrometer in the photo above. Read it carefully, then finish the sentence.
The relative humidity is 76 %
